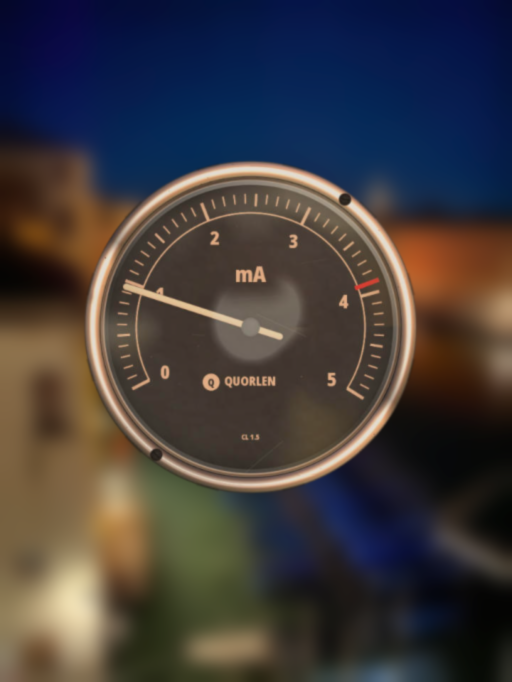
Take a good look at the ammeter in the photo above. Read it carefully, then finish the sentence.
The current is 0.95 mA
